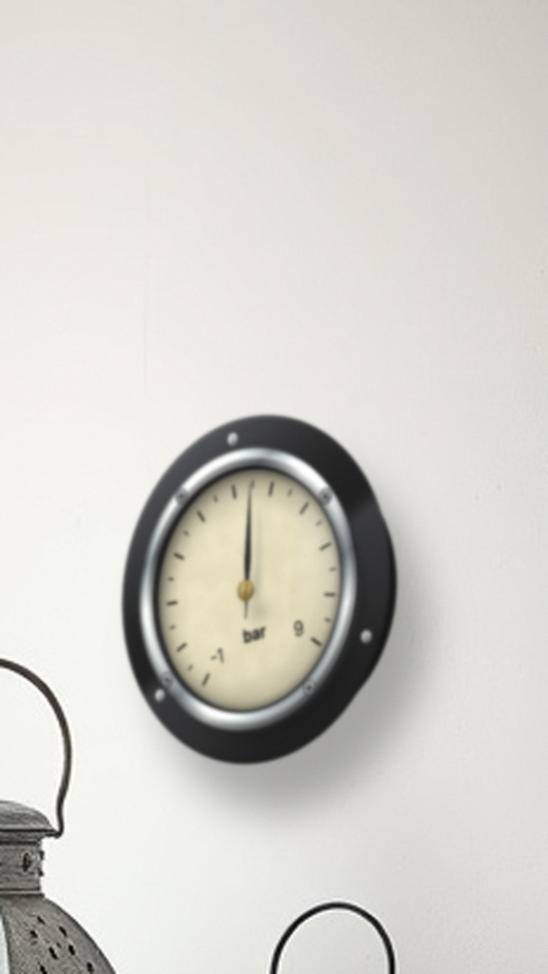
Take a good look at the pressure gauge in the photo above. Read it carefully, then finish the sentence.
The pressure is 4.5 bar
